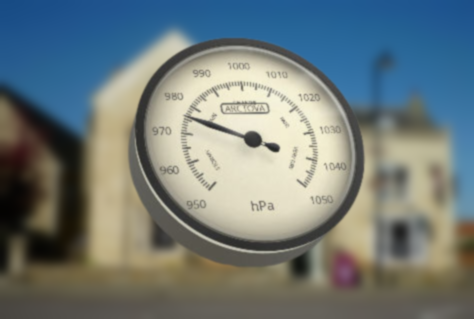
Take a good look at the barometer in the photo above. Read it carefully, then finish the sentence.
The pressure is 975 hPa
